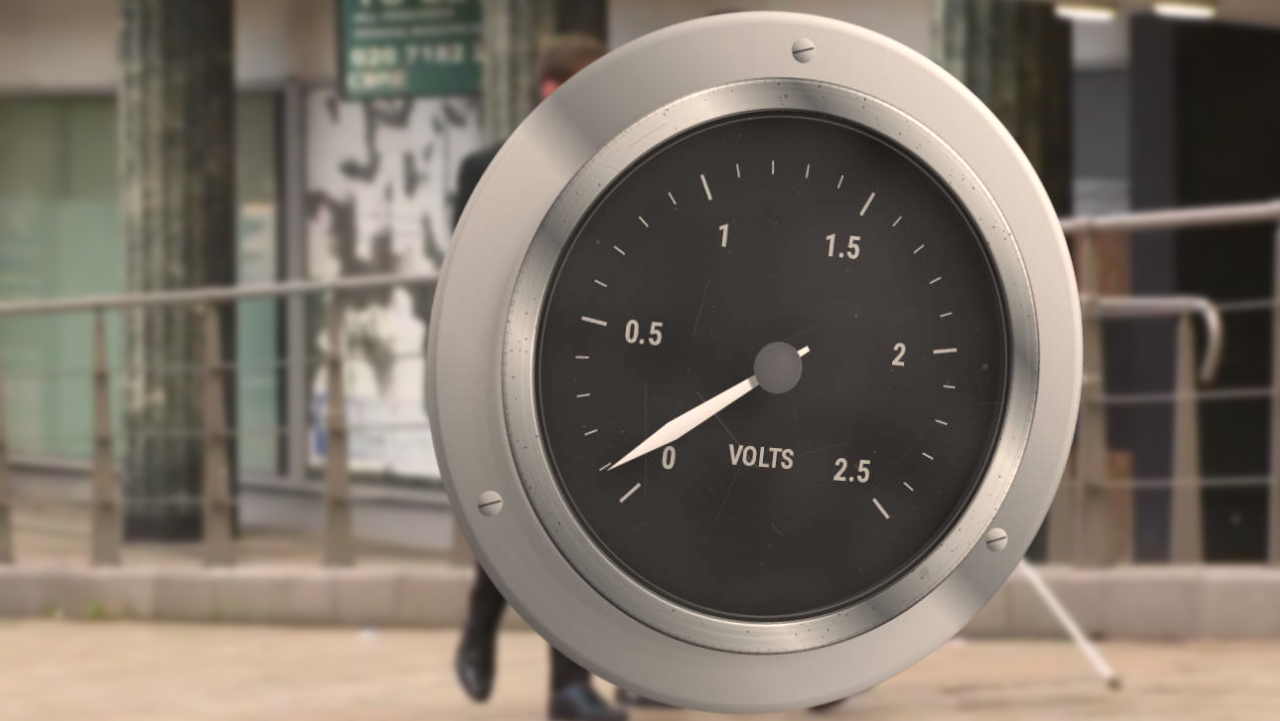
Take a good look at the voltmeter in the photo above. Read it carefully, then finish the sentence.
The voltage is 0.1 V
